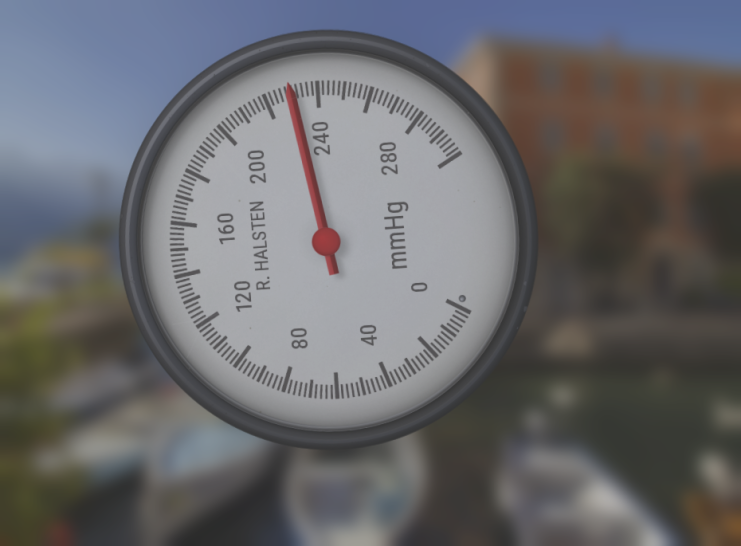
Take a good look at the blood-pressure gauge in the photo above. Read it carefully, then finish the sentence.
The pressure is 230 mmHg
